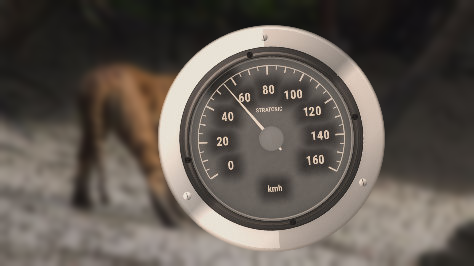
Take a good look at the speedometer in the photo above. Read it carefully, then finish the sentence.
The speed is 55 km/h
